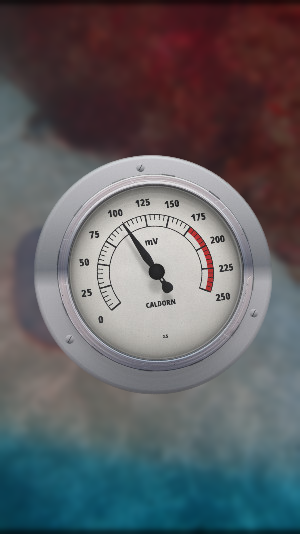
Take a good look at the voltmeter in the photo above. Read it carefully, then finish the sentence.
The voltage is 100 mV
